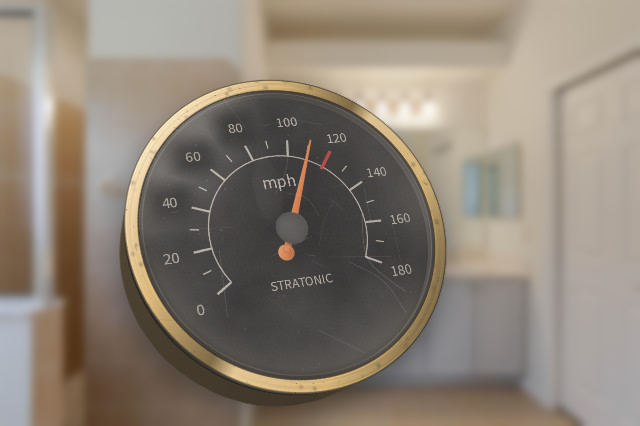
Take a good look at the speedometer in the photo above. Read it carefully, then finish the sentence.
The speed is 110 mph
